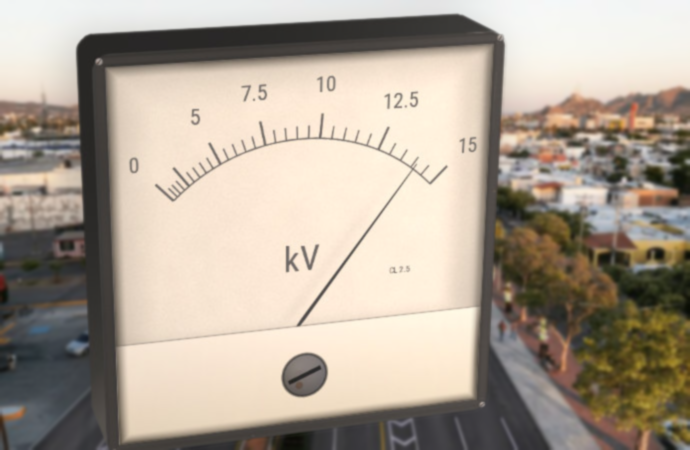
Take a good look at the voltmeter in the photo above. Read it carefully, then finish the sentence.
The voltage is 14 kV
